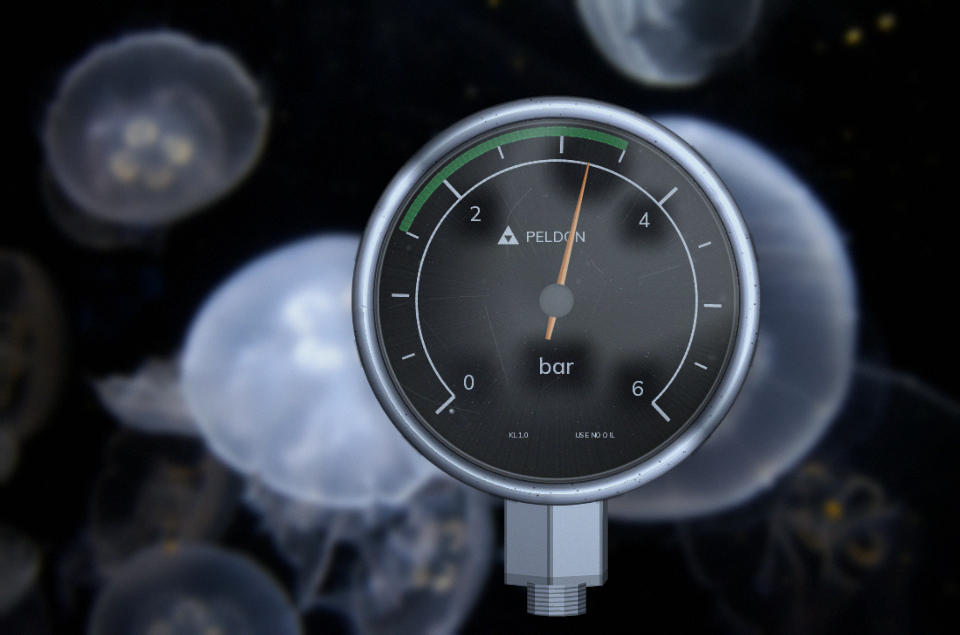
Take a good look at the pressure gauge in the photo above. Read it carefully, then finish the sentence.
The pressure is 3.25 bar
